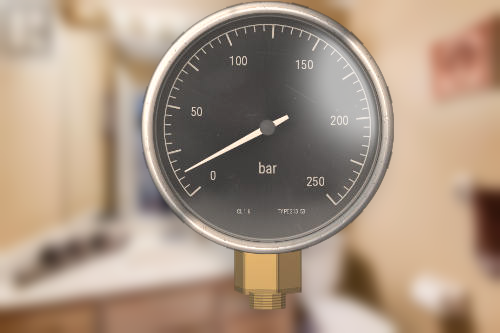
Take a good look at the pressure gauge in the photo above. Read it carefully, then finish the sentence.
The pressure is 12.5 bar
